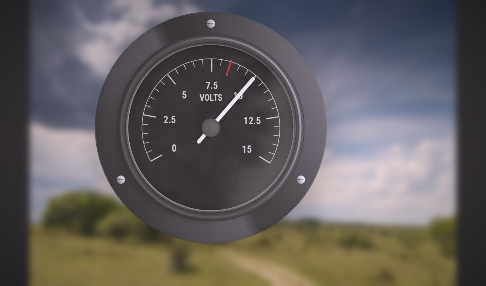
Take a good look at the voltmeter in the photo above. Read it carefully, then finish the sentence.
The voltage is 10 V
